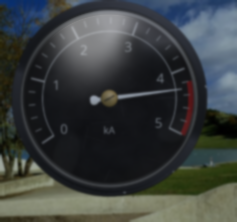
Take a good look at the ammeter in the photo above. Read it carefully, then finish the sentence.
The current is 4.3 kA
